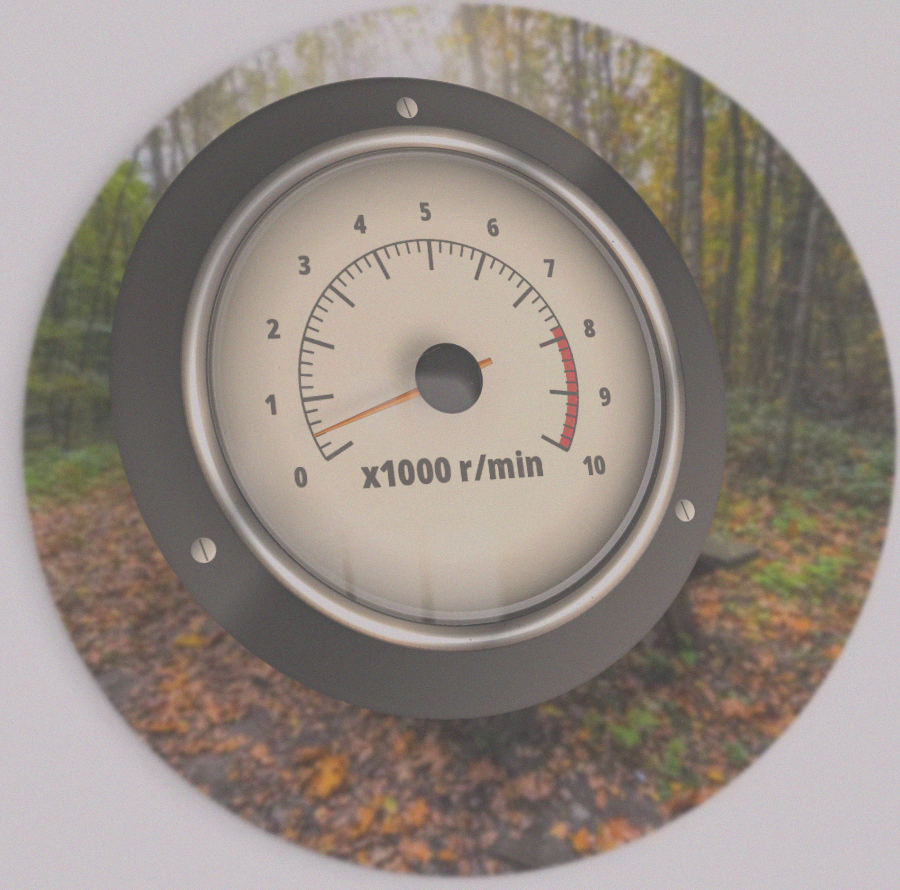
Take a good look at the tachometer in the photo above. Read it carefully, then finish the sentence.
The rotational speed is 400 rpm
